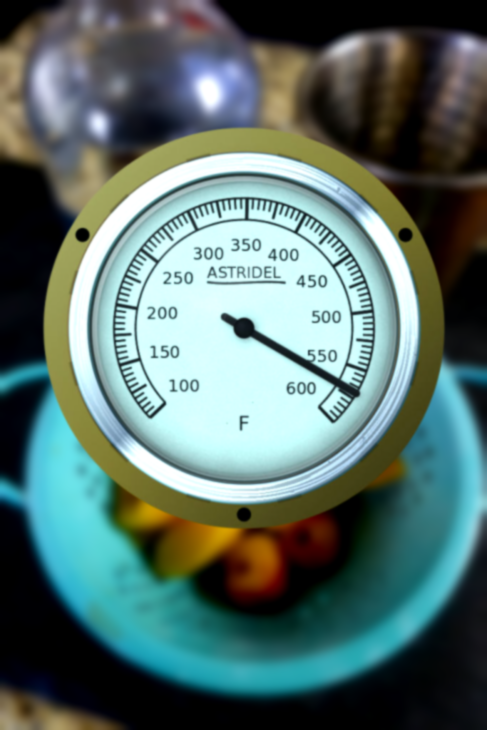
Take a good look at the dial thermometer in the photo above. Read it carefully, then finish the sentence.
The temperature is 570 °F
